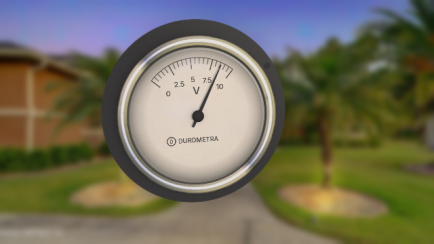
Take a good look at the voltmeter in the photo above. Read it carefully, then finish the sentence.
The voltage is 8.5 V
